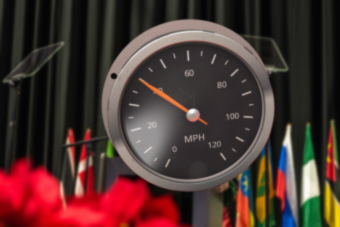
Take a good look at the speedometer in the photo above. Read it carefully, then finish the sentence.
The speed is 40 mph
